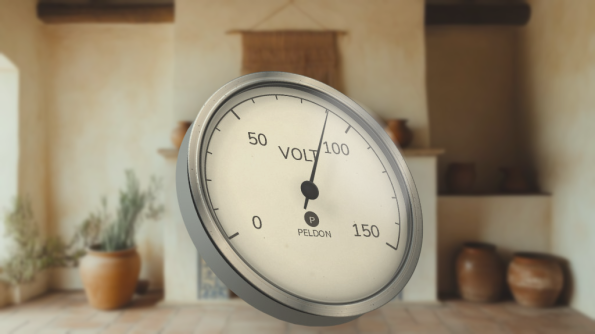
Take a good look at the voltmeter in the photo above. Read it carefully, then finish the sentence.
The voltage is 90 V
